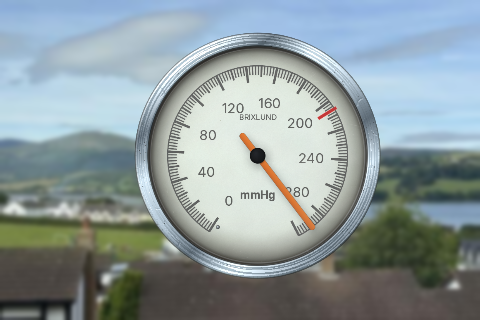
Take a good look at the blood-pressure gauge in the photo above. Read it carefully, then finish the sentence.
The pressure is 290 mmHg
